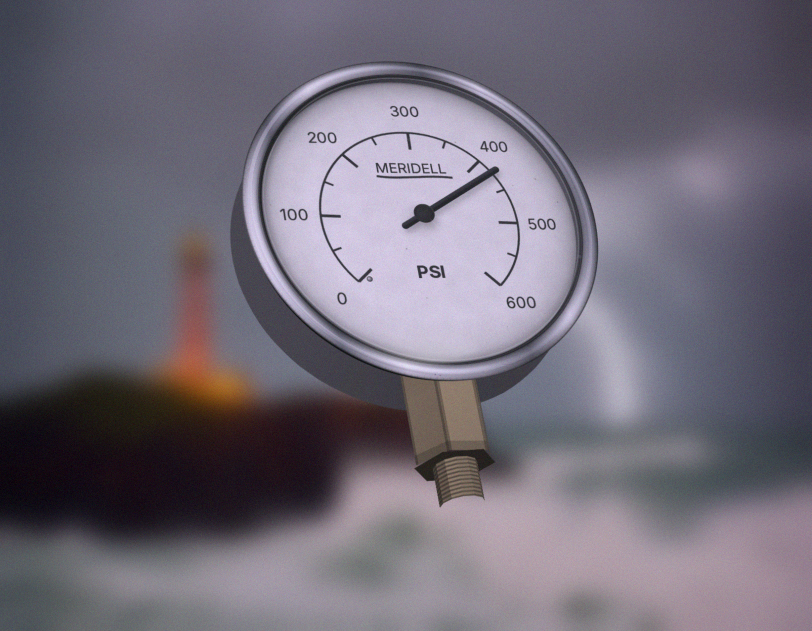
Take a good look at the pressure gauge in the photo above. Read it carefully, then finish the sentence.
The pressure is 425 psi
